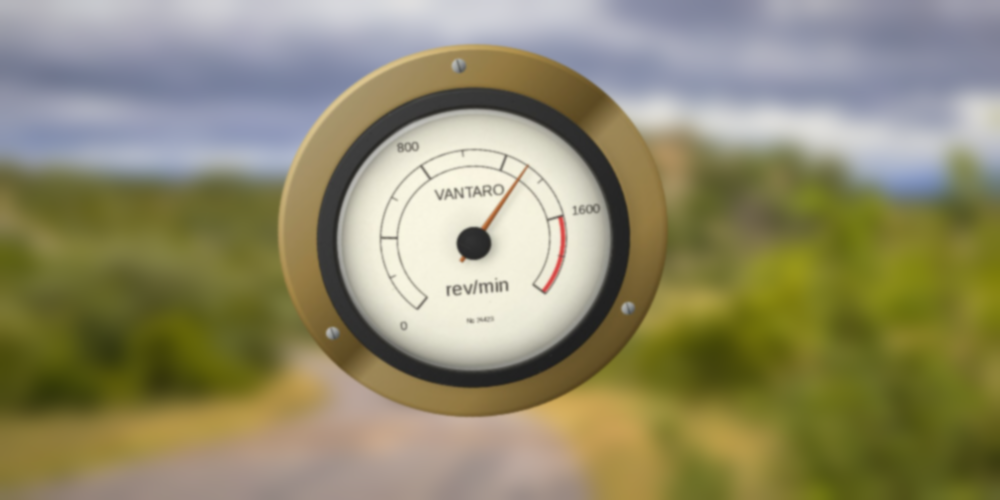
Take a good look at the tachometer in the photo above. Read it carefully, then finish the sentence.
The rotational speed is 1300 rpm
